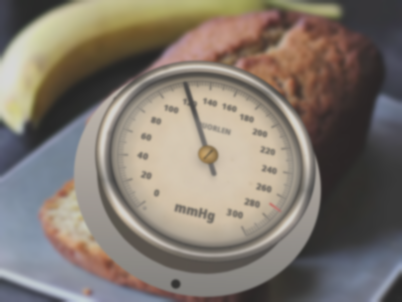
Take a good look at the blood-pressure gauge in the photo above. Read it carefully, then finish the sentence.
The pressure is 120 mmHg
